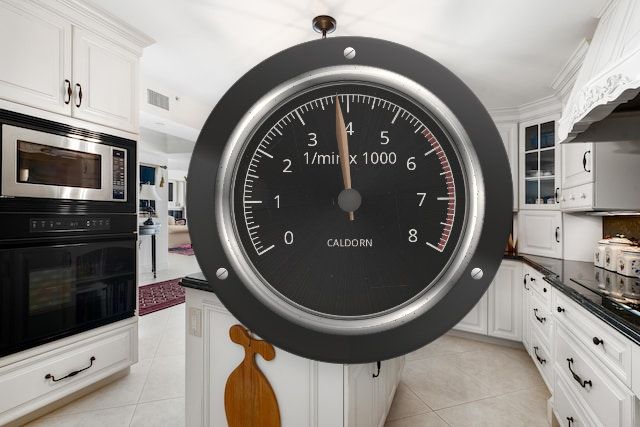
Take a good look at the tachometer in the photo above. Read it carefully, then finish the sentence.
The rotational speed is 3800 rpm
